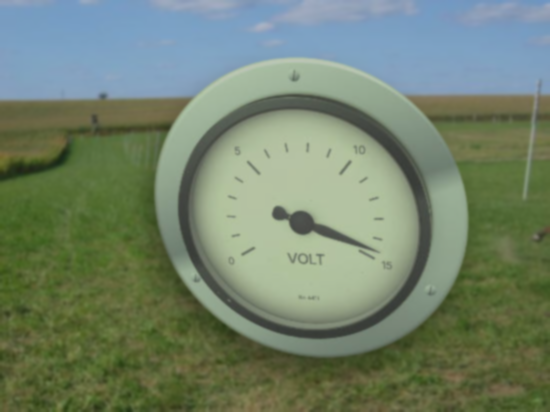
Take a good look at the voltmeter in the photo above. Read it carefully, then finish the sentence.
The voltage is 14.5 V
